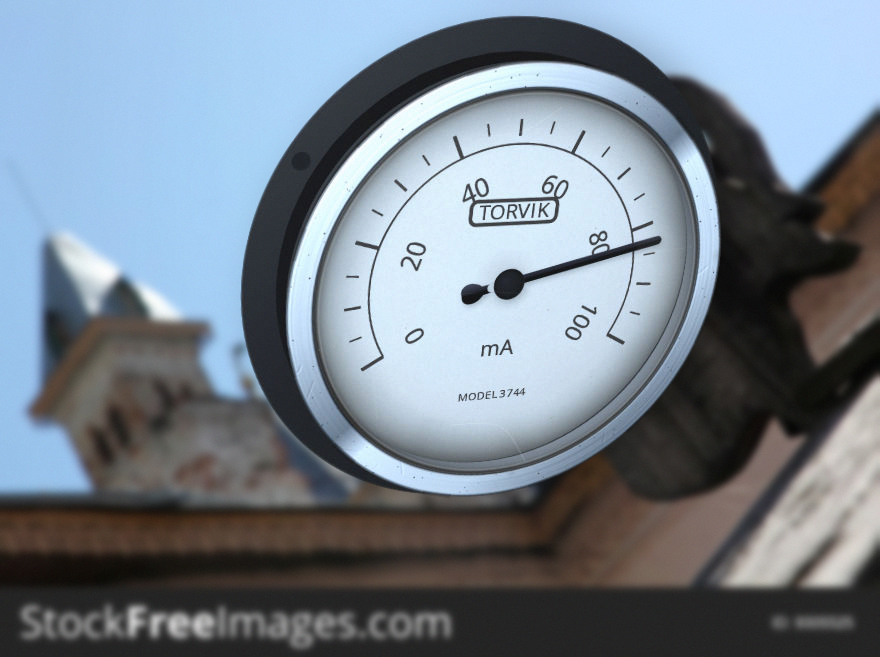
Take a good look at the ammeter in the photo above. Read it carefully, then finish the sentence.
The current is 82.5 mA
